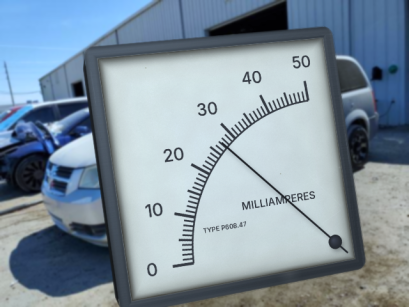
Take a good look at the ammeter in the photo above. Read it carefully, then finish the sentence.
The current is 27 mA
